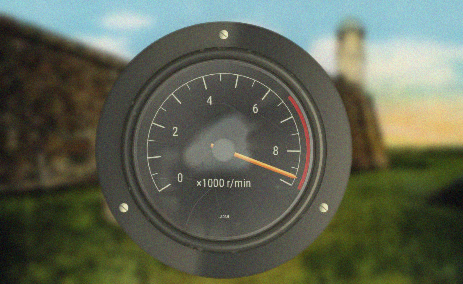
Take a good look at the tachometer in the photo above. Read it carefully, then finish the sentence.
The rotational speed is 8750 rpm
